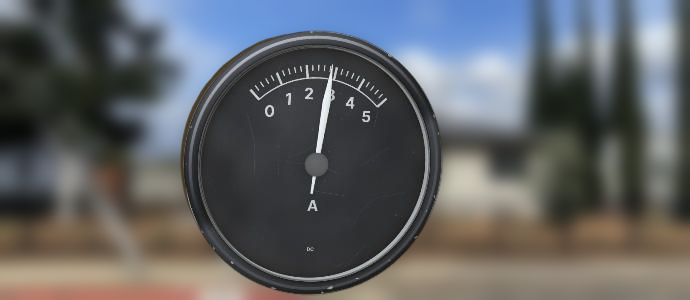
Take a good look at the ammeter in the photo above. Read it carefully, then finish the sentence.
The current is 2.8 A
